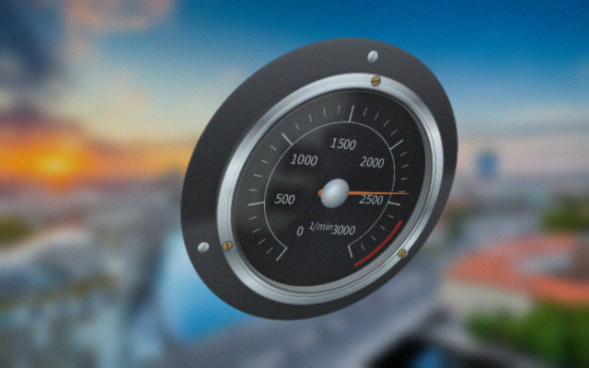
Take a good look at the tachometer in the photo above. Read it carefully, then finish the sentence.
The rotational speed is 2400 rpm
